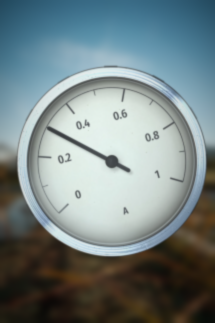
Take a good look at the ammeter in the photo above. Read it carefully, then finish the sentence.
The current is 0.3 A
